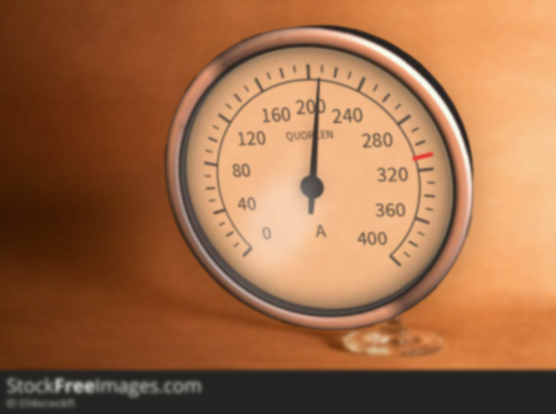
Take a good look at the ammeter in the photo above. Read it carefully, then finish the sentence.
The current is 210 A
